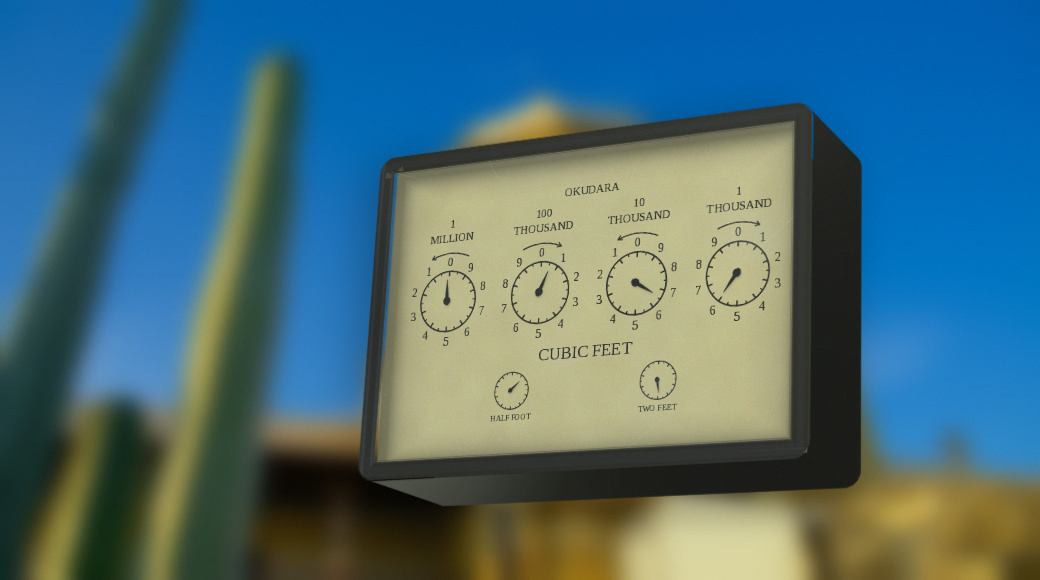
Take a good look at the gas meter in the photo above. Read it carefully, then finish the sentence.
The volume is 6600 ft³
